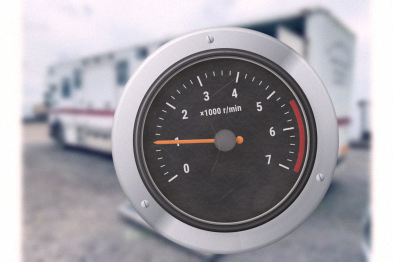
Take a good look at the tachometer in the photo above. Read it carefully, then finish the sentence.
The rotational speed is 1000 rpm
